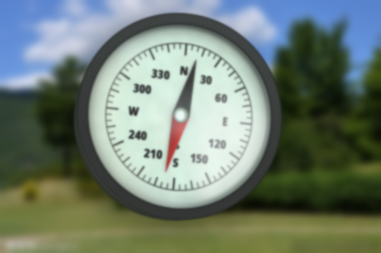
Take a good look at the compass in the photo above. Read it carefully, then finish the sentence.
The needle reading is 190 °
